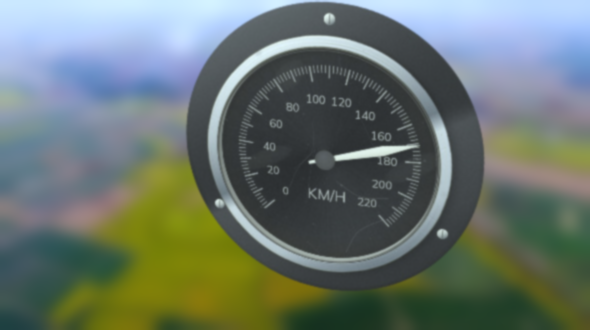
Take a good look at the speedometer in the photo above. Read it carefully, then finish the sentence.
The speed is 170 km/h
